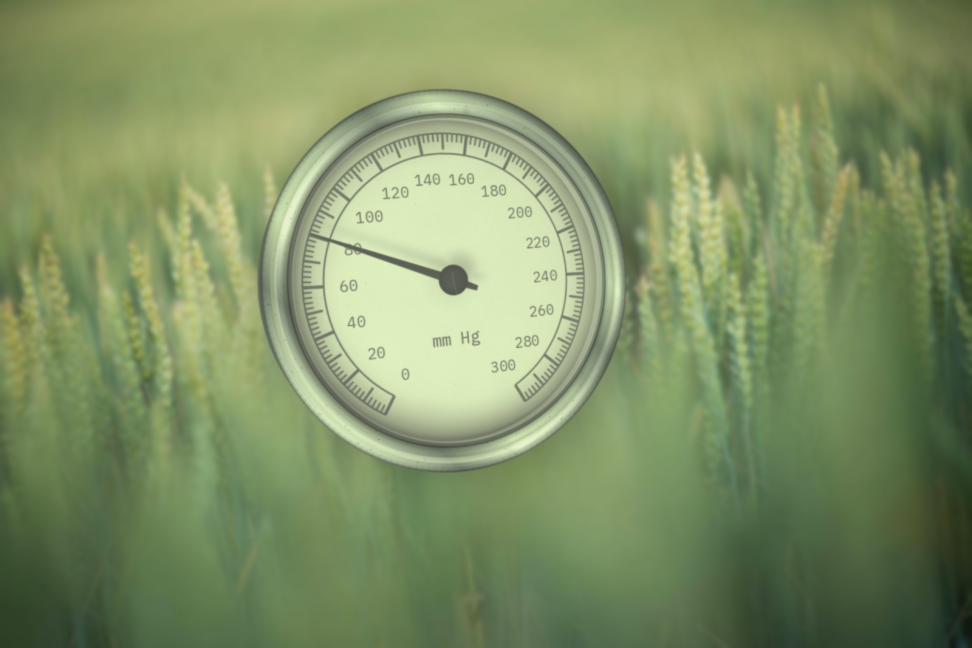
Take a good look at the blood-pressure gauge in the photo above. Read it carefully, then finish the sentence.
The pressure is 80 mmHg
